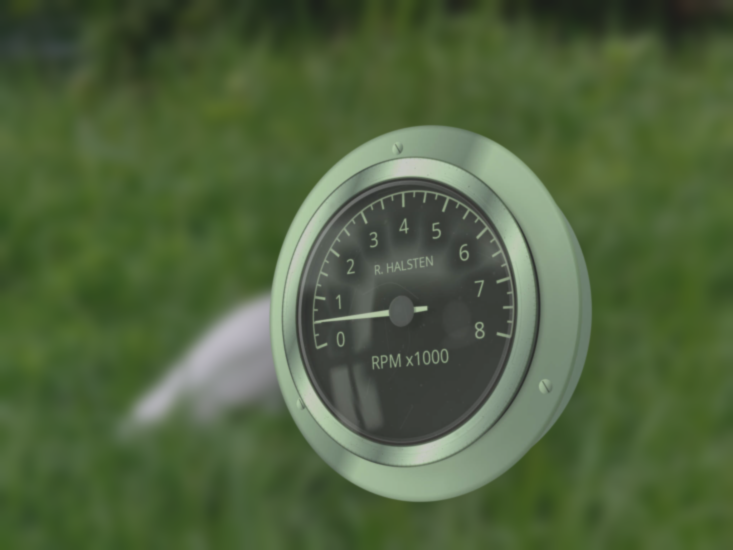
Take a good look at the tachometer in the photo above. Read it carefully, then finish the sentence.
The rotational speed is 500 rpm
